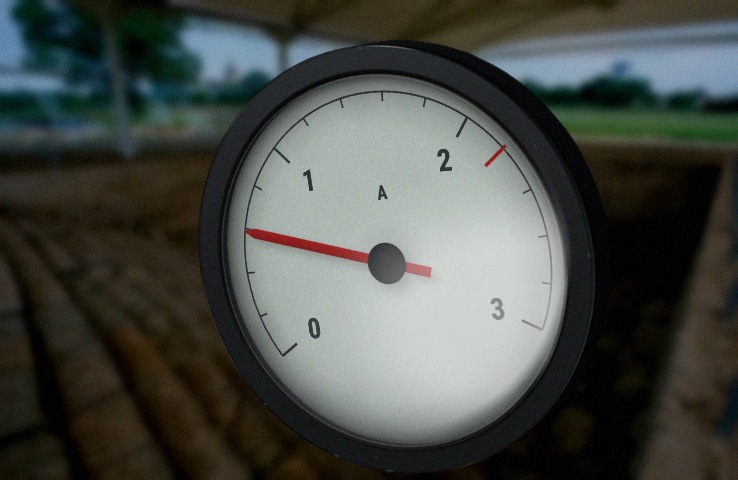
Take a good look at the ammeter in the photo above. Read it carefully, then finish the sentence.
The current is 0.6 A
